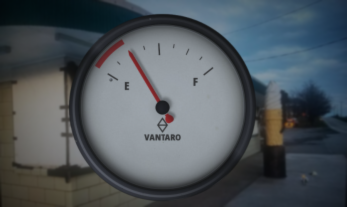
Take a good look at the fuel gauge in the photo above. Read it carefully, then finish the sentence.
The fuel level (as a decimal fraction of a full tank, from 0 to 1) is 0.25
